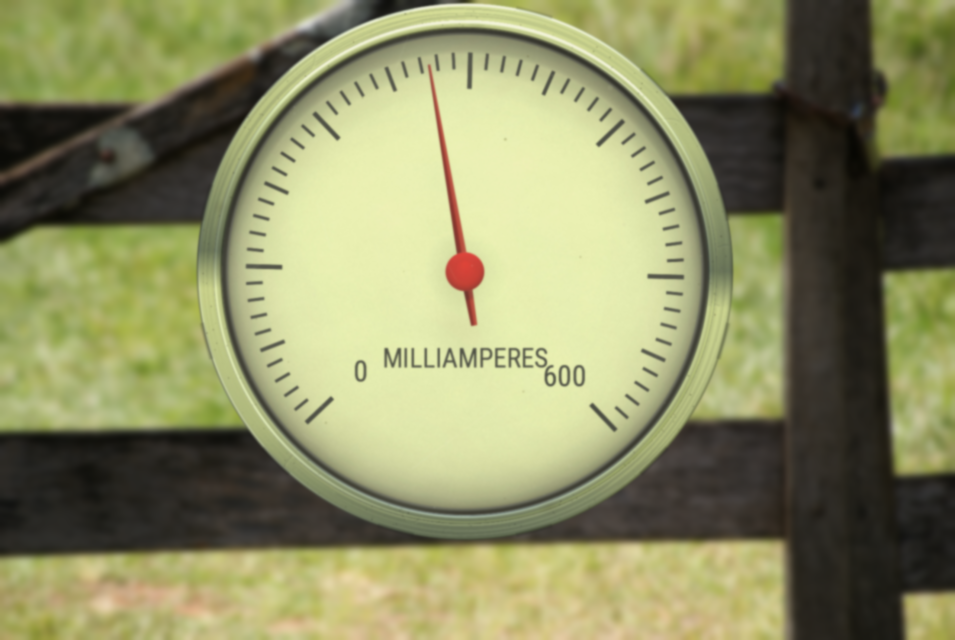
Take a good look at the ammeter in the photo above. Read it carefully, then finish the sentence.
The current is 275 mA
